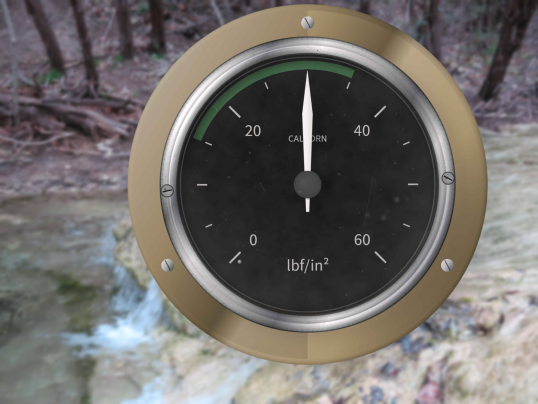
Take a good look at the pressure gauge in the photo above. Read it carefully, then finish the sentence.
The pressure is 30 psi
